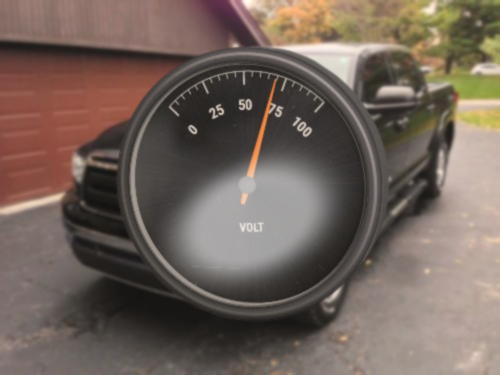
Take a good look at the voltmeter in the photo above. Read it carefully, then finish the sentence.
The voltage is 70 V
